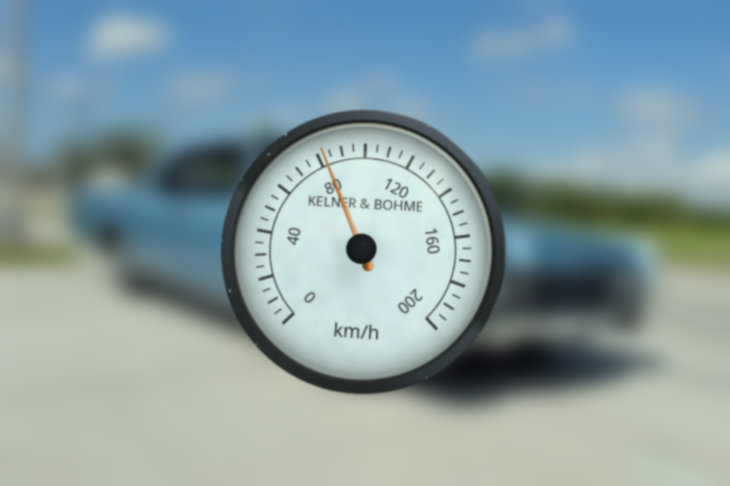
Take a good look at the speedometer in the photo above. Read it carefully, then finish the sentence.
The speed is 82.5 km/h
